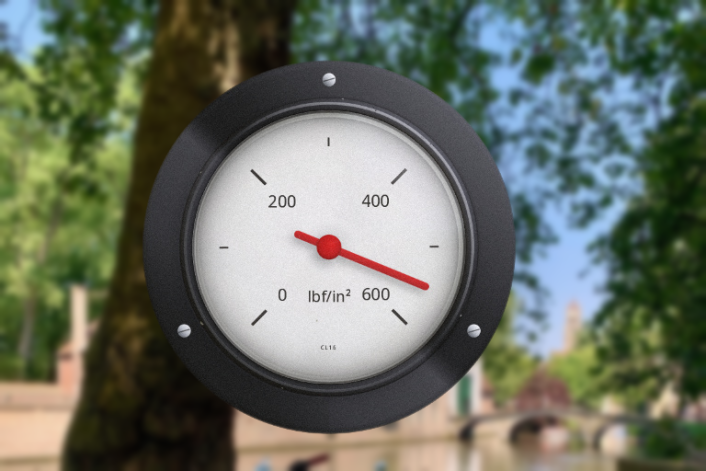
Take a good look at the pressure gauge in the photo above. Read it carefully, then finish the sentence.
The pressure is 550 psi
